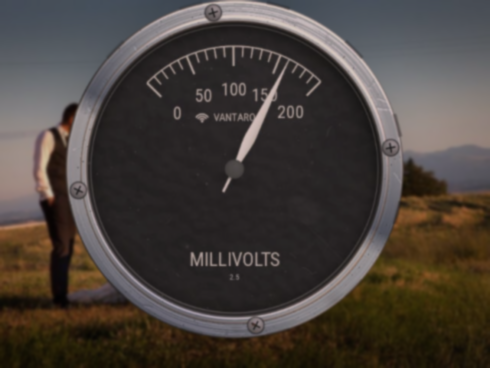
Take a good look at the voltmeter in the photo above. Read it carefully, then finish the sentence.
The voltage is 160 mV
